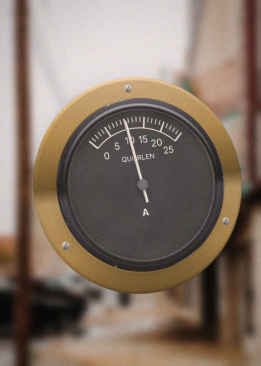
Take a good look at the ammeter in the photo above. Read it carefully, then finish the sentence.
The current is 10 A
